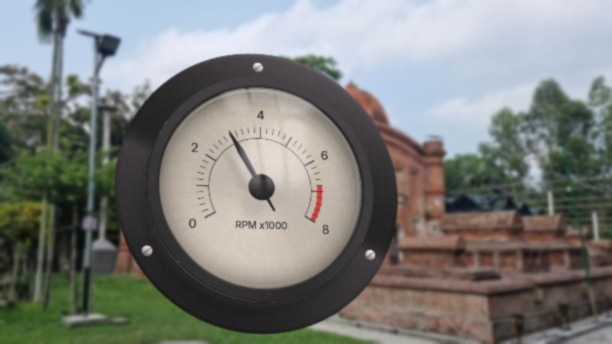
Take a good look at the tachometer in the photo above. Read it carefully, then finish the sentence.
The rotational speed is 3000 rpm
